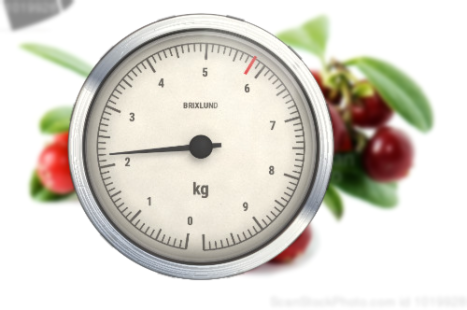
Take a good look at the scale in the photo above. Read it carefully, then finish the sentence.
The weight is 2.2 kg
